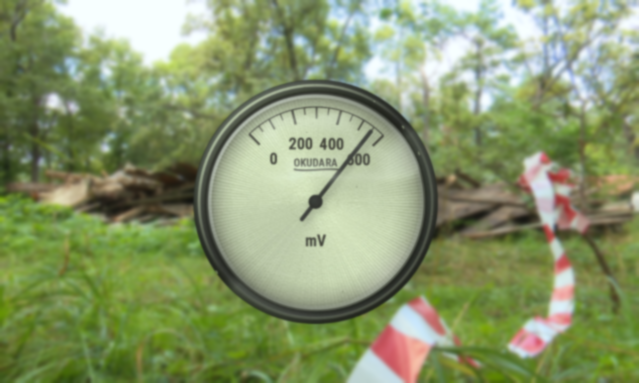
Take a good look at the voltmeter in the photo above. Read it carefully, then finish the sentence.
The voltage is 550 mV
